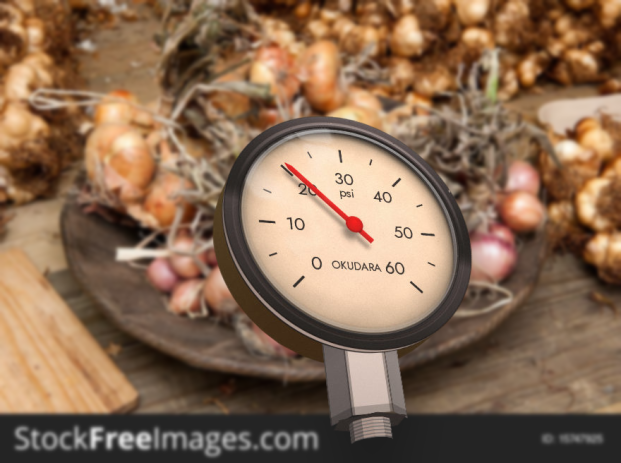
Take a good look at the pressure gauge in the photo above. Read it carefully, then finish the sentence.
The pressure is 20 psi
